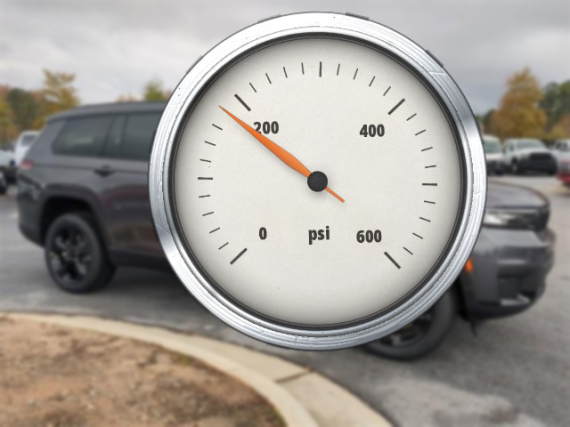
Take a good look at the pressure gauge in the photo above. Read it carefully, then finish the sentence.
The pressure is 180 psi
